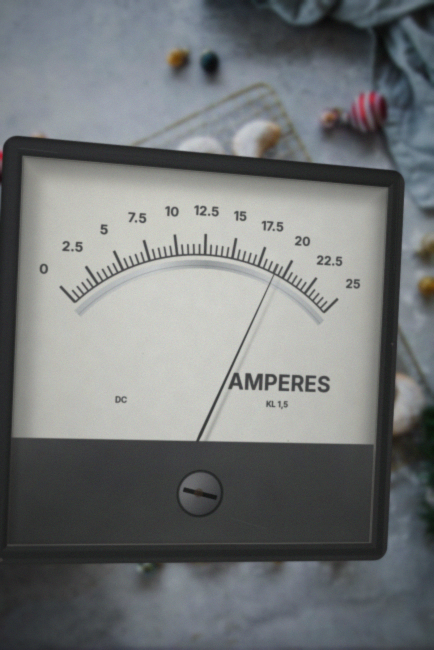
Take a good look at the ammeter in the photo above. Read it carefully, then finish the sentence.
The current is 19 A
